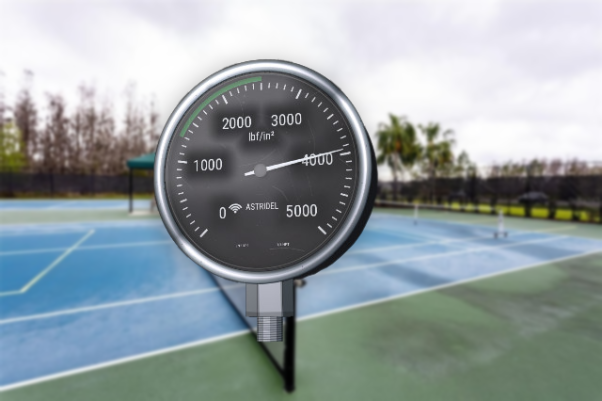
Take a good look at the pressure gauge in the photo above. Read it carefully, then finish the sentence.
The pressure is 3950 psi
